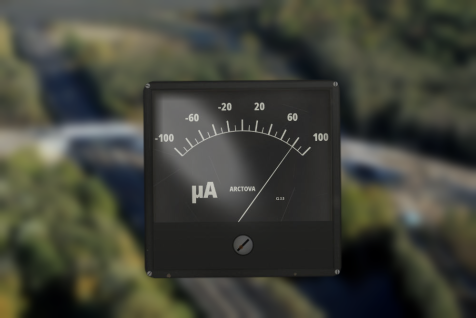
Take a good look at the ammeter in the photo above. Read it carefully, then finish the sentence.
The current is 80 µA
